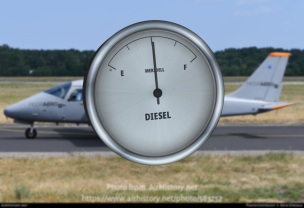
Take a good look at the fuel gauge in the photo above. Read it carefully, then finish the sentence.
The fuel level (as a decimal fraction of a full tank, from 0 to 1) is 0.5
